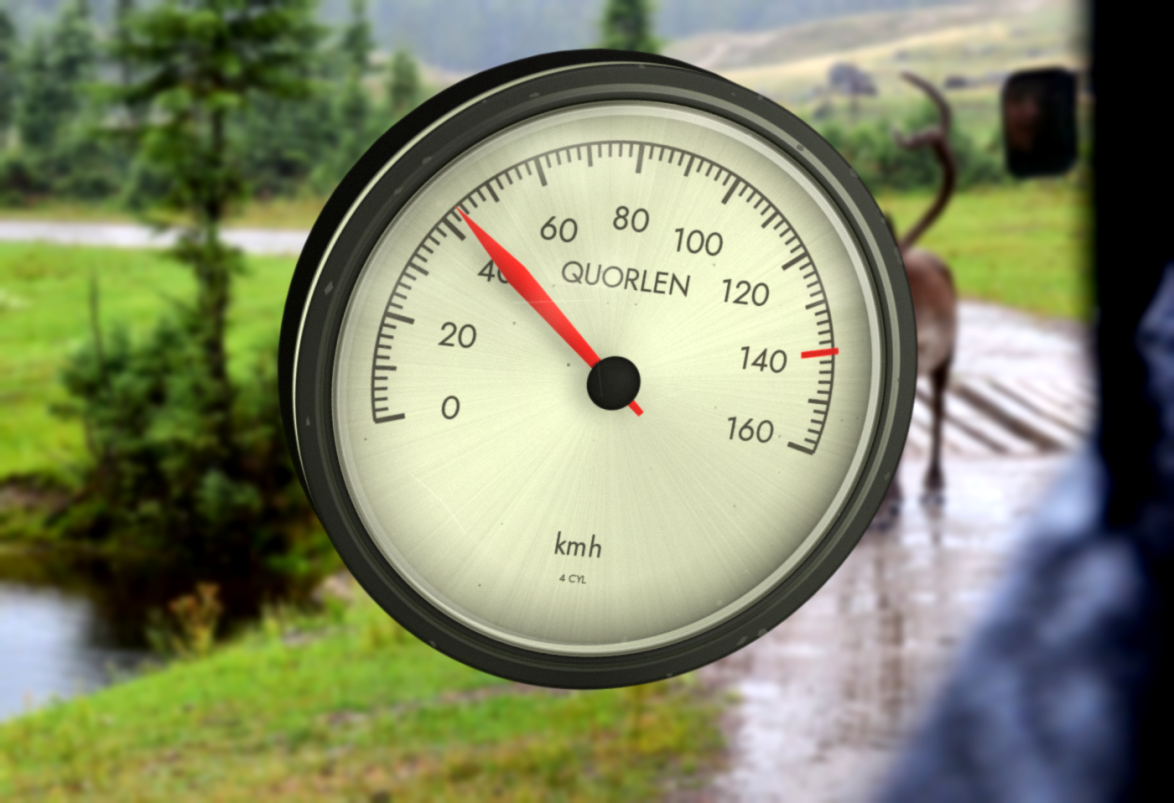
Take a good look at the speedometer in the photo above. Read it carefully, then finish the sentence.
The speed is 43 km/h
